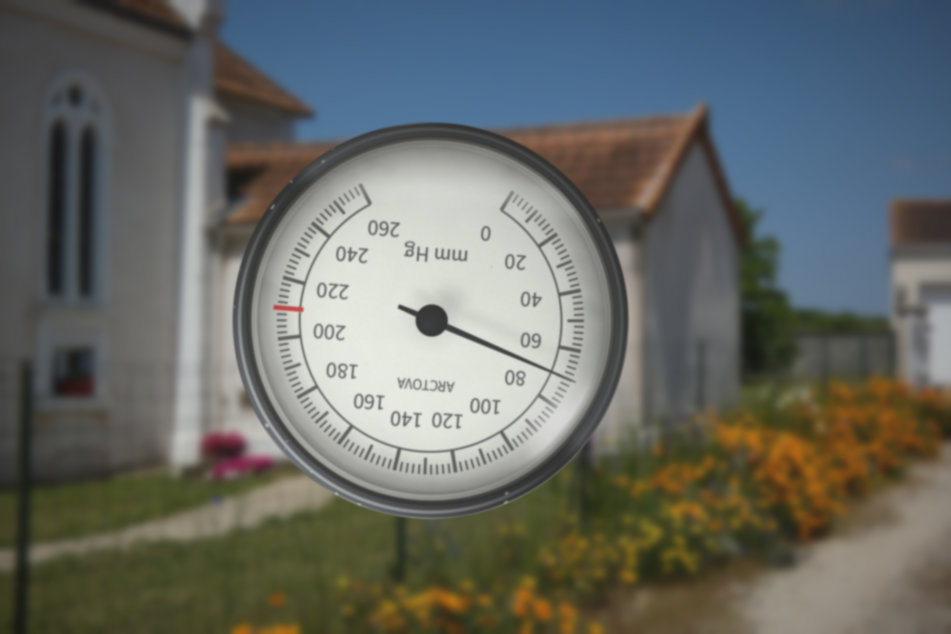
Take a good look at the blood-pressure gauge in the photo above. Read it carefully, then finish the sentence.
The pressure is 70 mmHg
